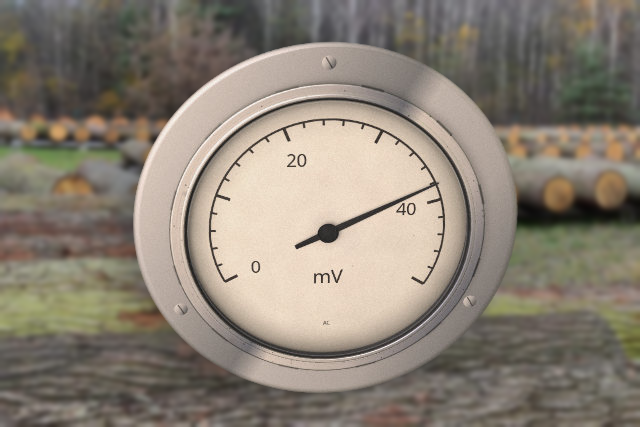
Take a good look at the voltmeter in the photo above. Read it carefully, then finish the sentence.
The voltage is 38 mV
